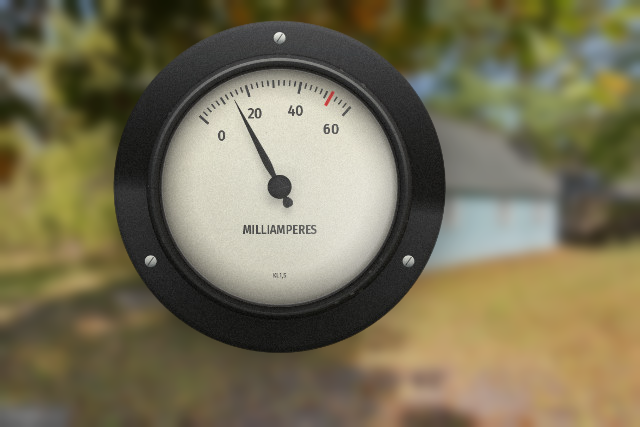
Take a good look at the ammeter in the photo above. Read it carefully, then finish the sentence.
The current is 14 mA
